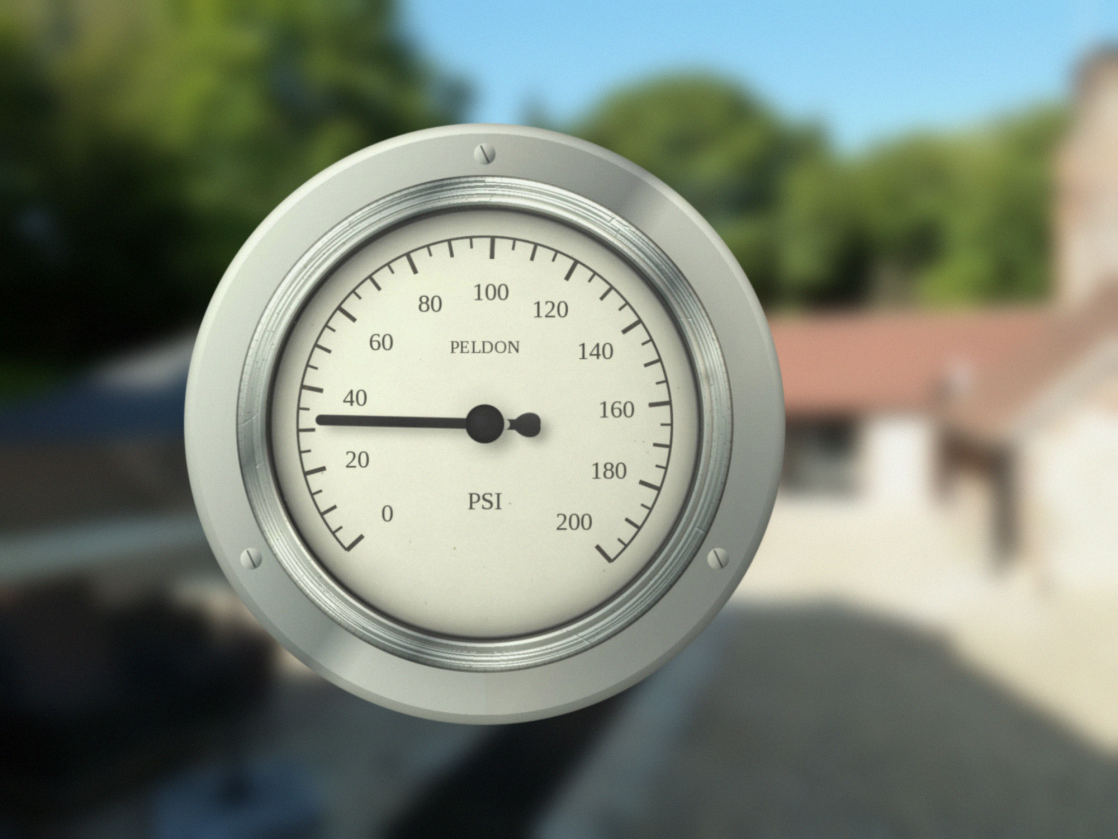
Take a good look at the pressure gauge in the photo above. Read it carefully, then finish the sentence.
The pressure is 32.5 psi
